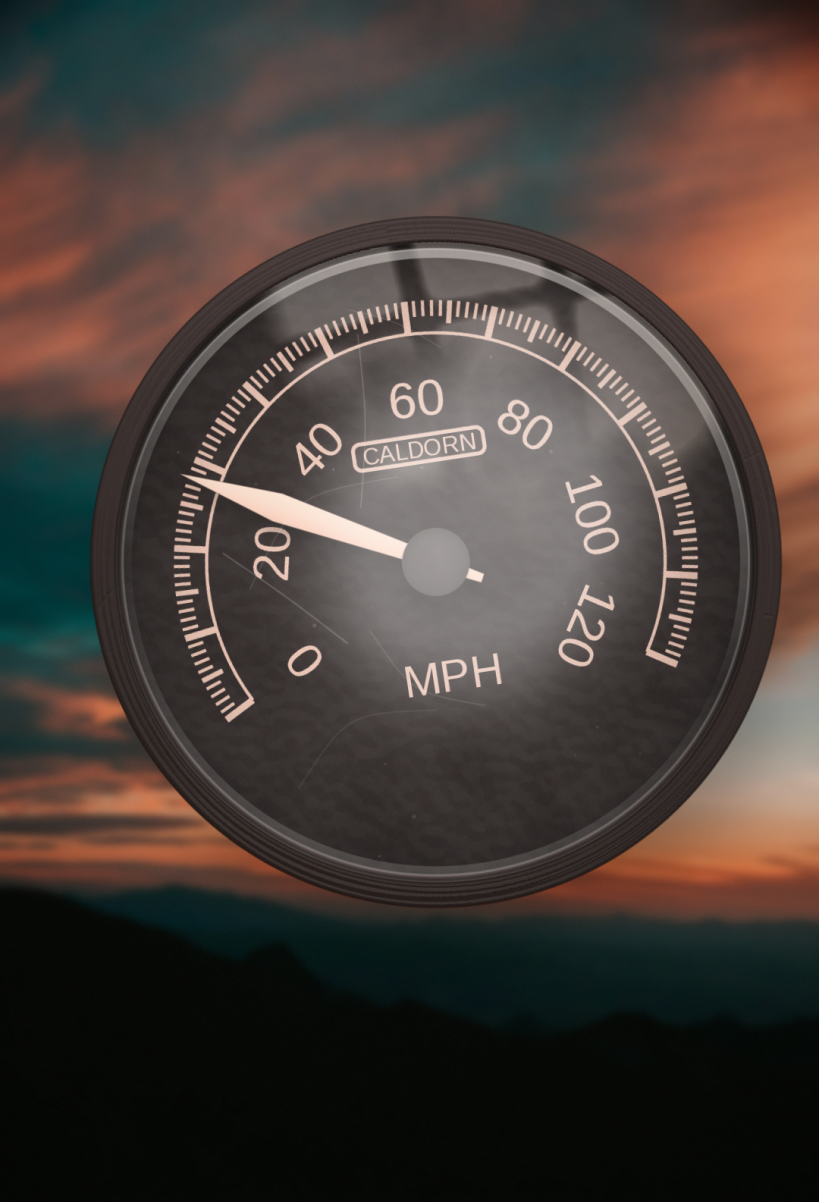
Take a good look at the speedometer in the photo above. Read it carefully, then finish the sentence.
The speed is 28 mph
